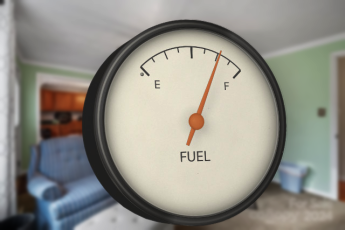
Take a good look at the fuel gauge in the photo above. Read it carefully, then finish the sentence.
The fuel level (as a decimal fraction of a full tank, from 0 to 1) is 0.75
